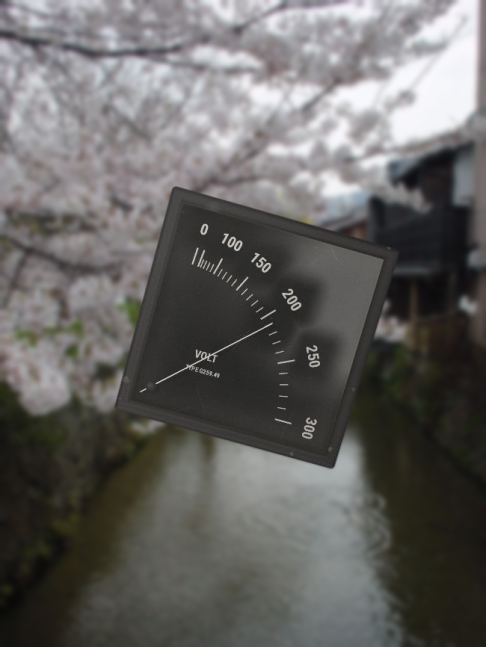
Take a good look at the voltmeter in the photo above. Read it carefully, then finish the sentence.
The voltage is 210 V
